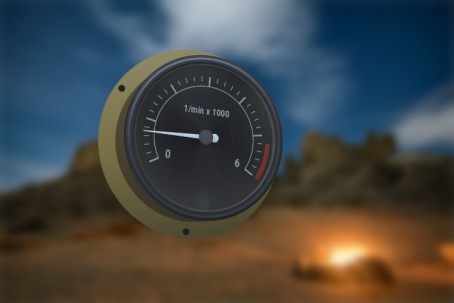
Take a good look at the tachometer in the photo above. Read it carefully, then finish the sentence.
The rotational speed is 700 rpm
